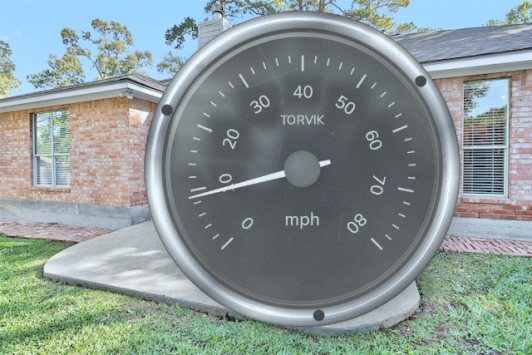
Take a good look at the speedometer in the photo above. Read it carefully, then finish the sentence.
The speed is 9 mph
